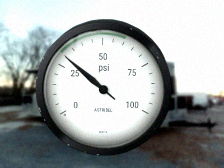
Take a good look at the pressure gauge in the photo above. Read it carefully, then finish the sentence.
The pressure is 30 psi
